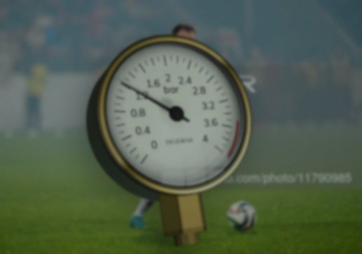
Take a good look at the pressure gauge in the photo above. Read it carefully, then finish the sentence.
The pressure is 1.2 bar
